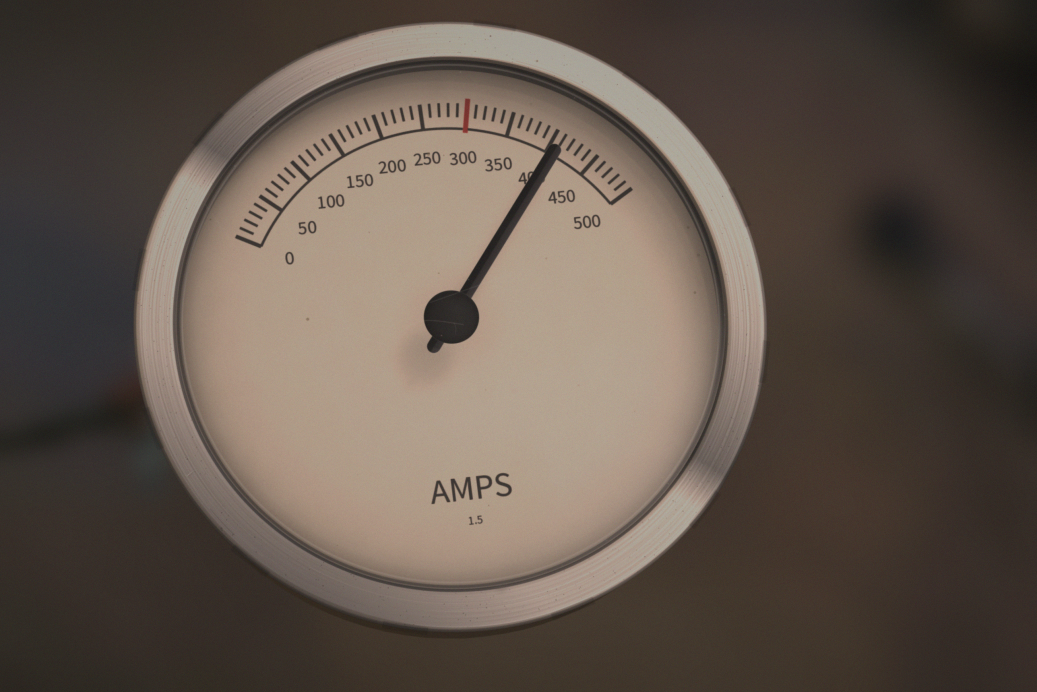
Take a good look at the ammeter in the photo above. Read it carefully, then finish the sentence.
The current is 410 A
